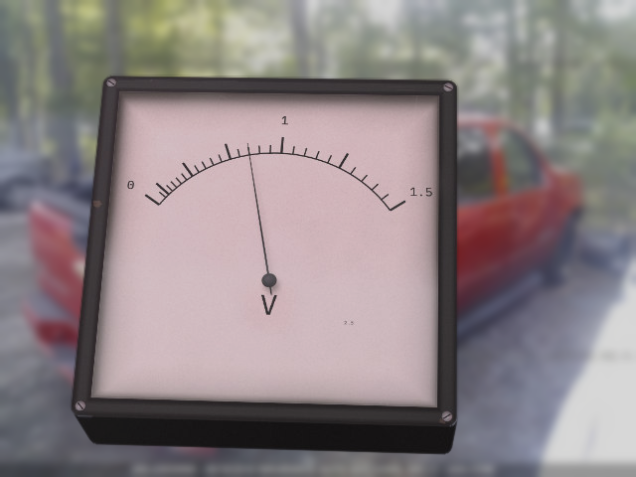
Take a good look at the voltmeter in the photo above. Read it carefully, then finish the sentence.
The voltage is 0.85 V
